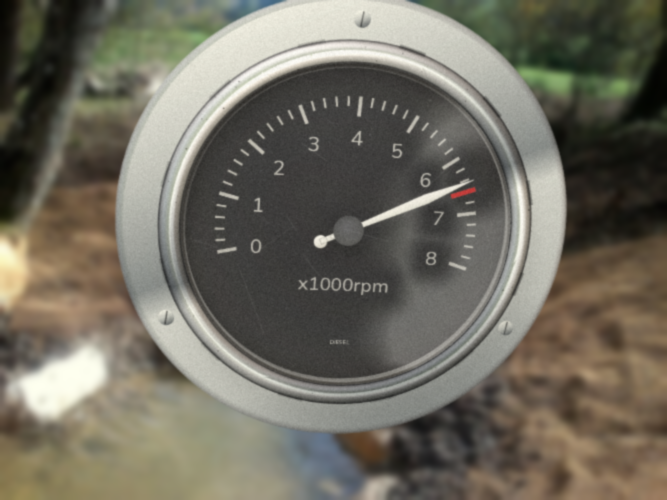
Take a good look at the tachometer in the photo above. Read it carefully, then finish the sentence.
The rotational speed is 6400 rpm
